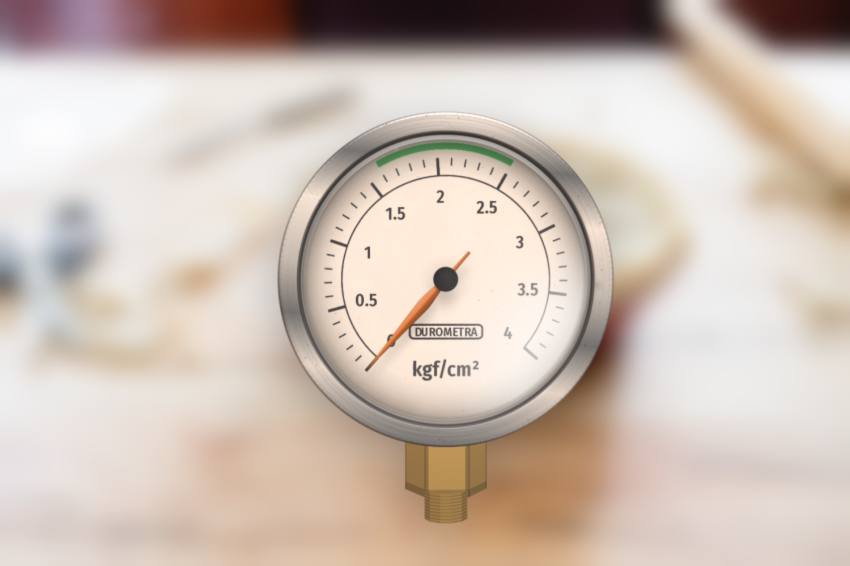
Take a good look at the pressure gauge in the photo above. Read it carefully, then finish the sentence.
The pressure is 0 kg/cm²
